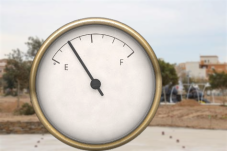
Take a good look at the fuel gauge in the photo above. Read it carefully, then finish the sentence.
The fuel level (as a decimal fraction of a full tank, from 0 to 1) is 0.25
